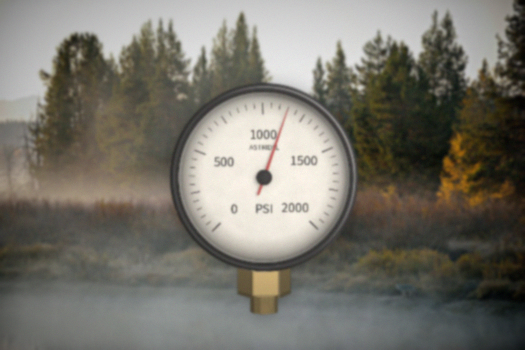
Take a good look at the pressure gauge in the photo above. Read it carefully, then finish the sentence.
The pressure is 1150 psi
